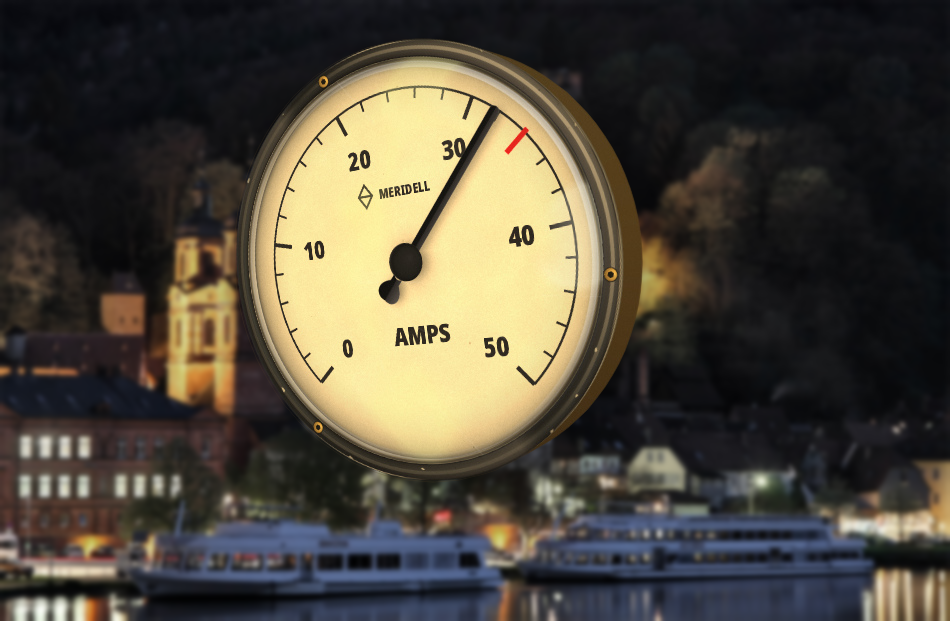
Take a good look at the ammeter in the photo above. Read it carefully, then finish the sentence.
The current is 32 A
